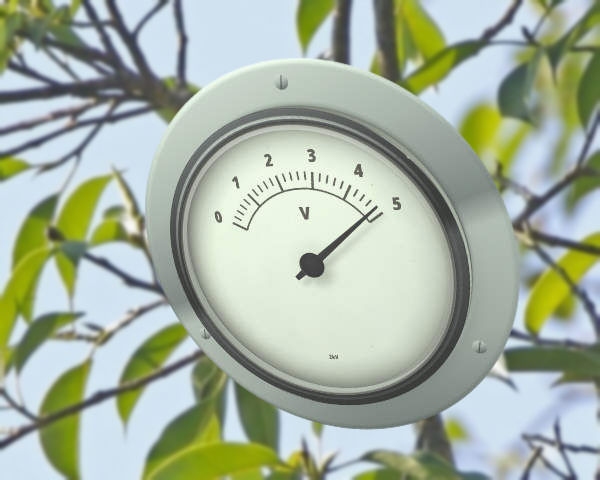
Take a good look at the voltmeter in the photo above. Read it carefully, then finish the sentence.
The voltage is 4.8 V
